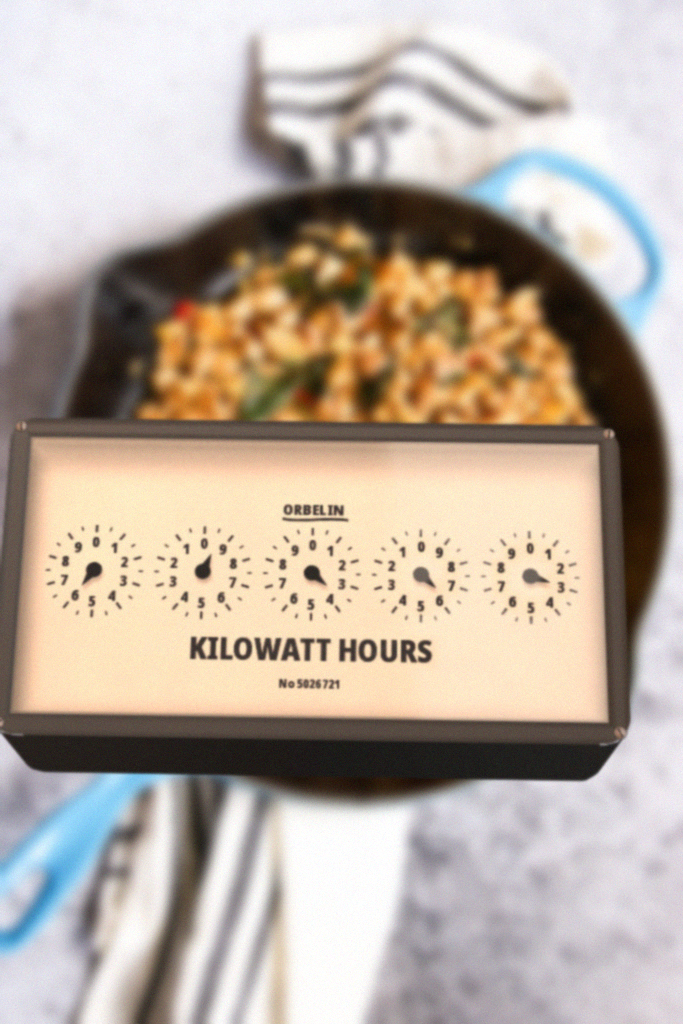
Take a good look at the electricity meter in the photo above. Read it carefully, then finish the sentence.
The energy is 59363 kWh
